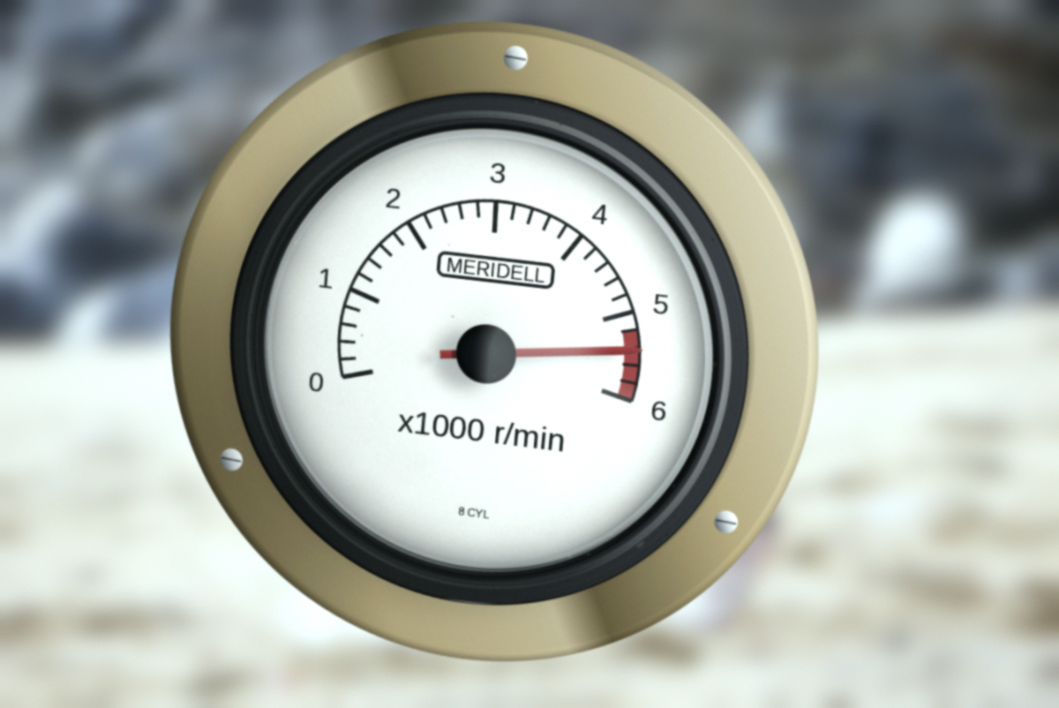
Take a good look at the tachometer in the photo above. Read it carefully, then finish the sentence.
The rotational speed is 5400 rpm
